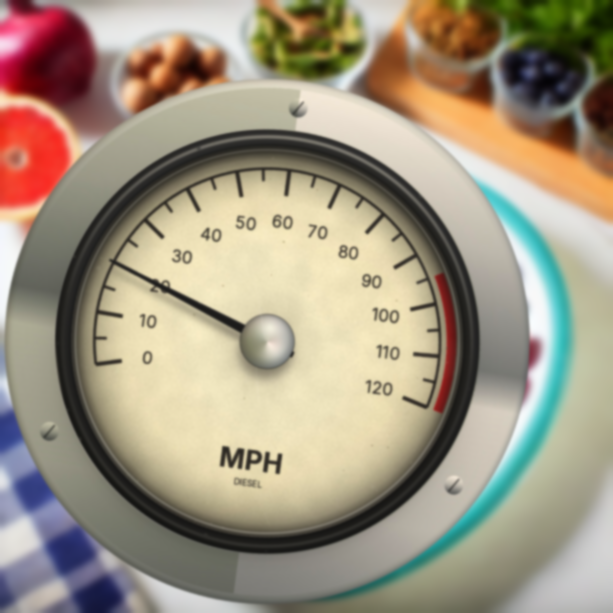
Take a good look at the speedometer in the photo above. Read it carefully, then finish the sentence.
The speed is 20 mph
